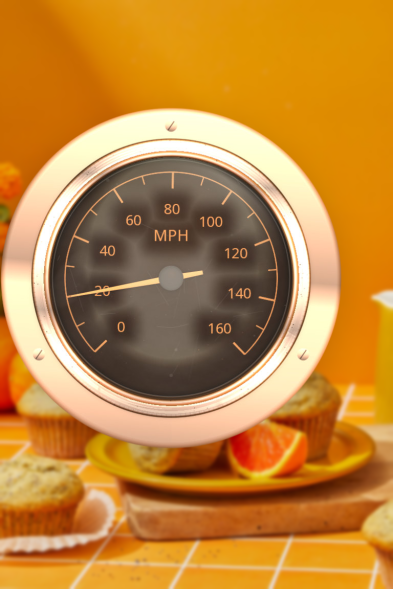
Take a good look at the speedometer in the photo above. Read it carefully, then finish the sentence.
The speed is 20 mph
